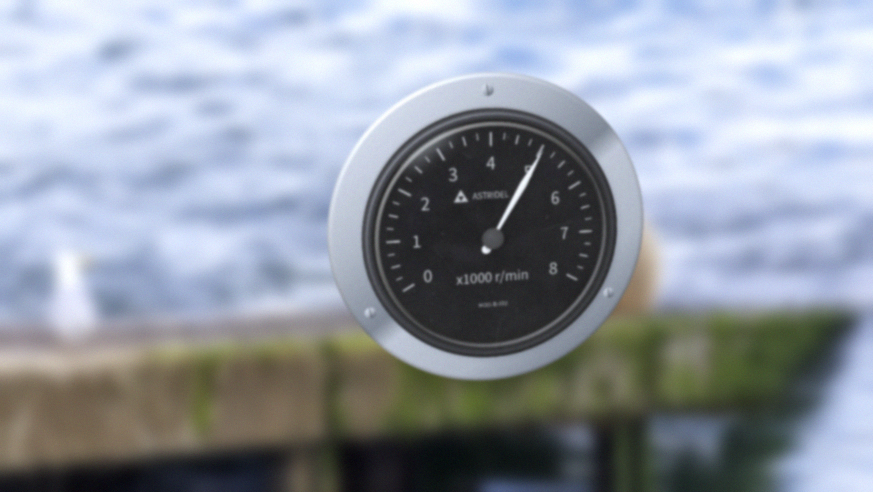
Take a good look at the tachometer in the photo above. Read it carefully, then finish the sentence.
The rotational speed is 5000 rpm
